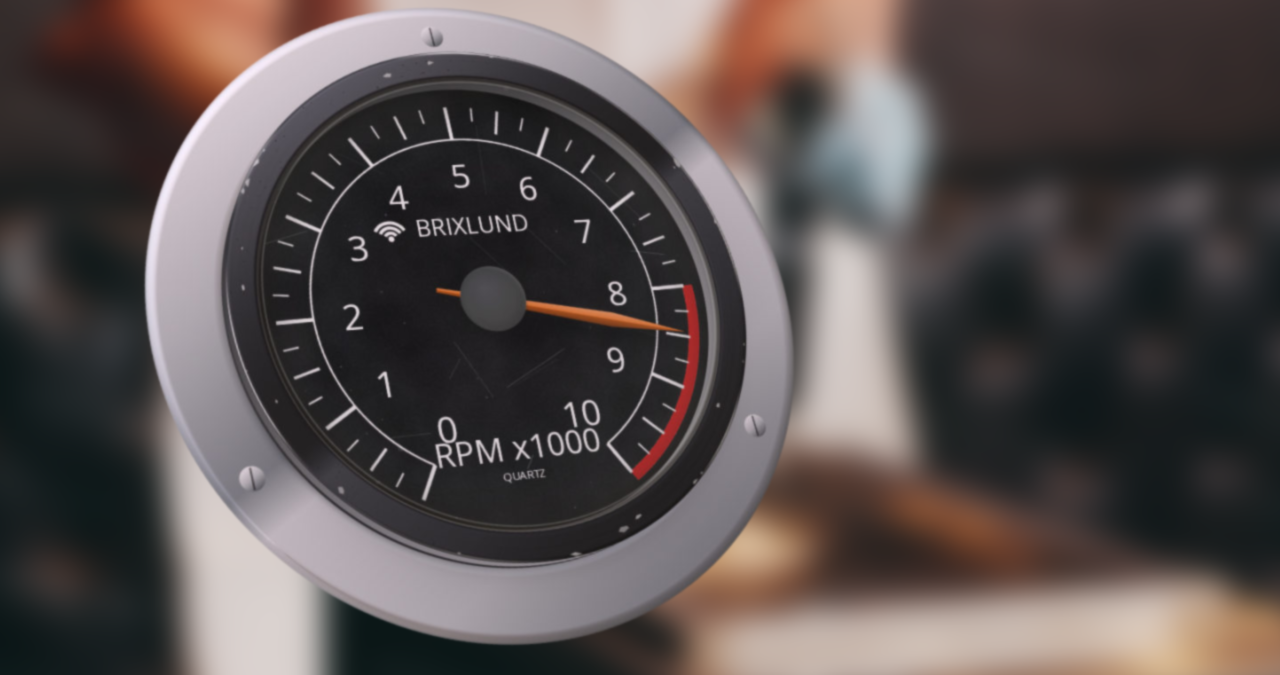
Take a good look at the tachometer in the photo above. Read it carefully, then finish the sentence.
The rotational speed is 8500 rpm
